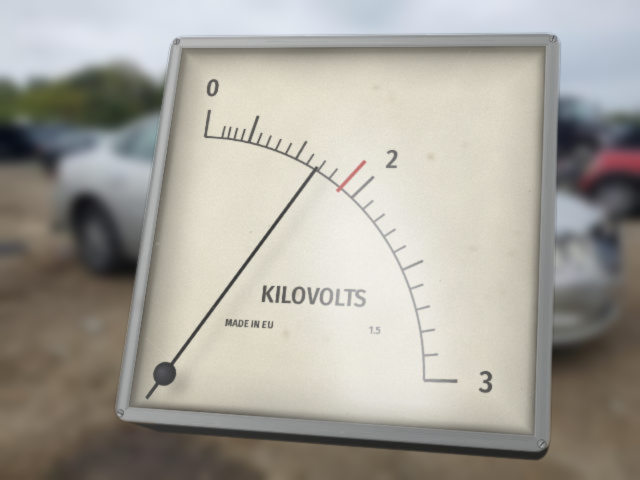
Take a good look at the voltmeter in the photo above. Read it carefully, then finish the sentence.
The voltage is 1.7 kV
